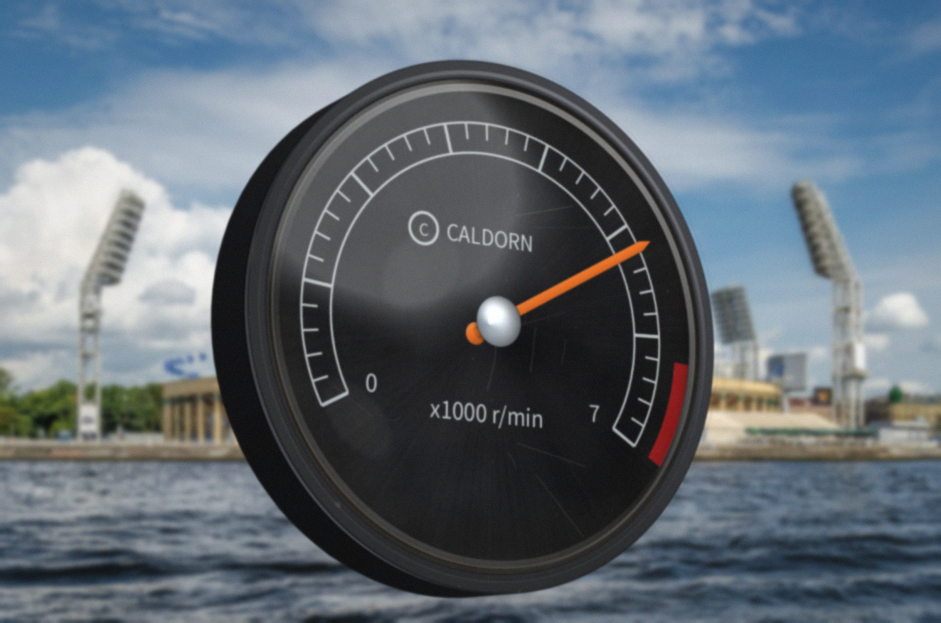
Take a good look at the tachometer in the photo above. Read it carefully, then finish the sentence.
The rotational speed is 5200 rpm
